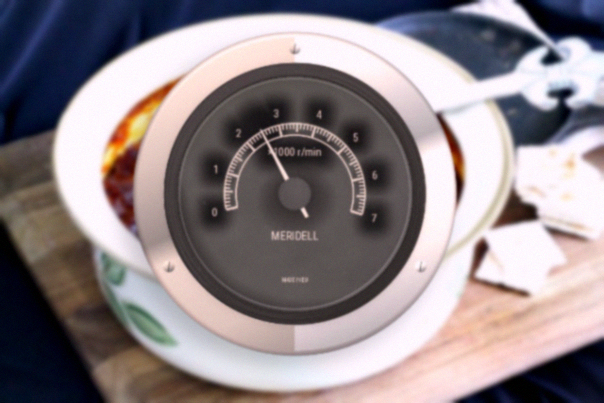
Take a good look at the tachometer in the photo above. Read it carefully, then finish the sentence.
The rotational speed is 2500 rpm
